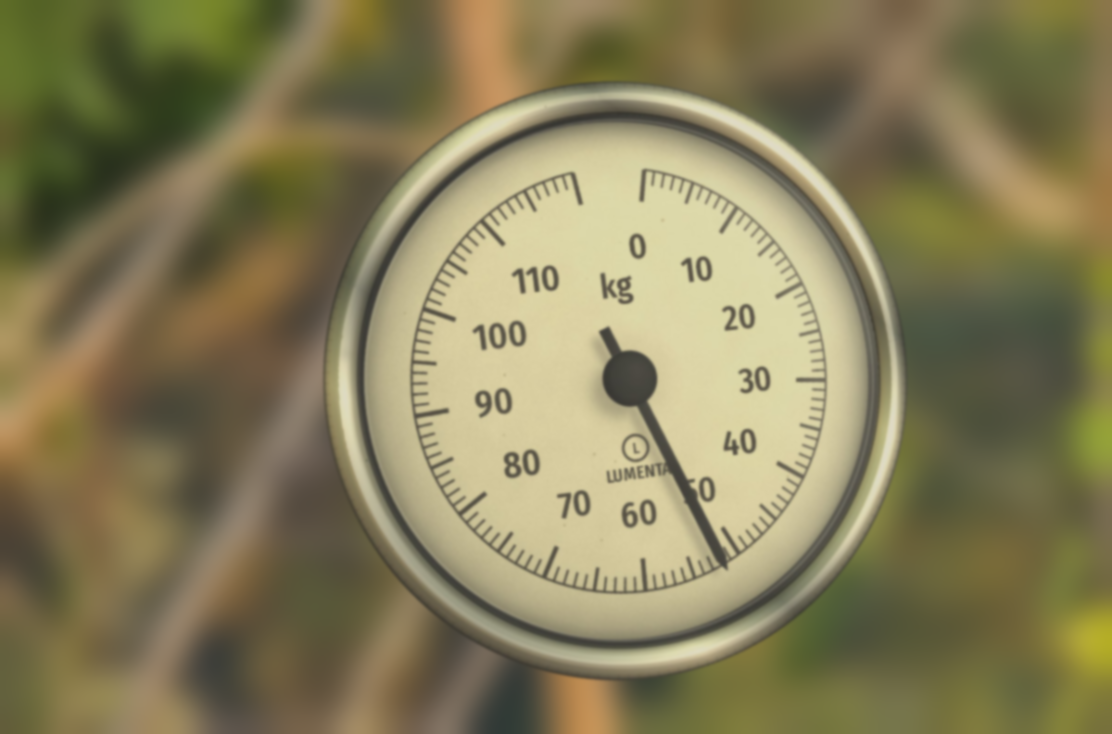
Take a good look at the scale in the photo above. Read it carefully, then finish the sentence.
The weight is 52 kg
